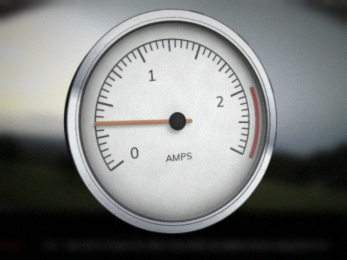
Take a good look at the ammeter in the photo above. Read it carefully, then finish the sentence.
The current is 0.35 A
